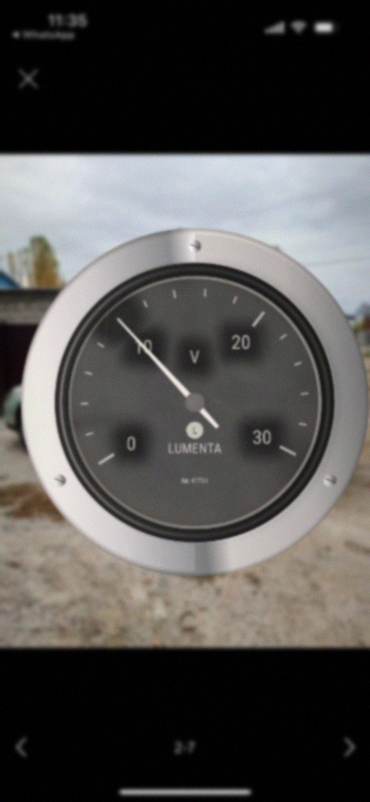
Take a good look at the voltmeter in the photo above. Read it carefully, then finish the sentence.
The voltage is 10 V
